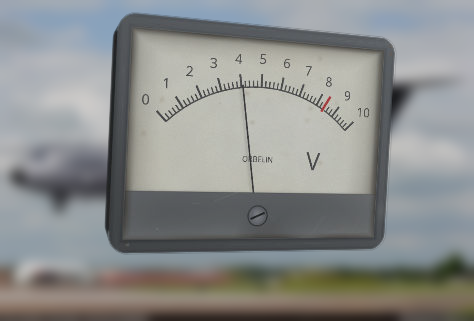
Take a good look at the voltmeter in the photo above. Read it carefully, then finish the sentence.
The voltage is 4 V
